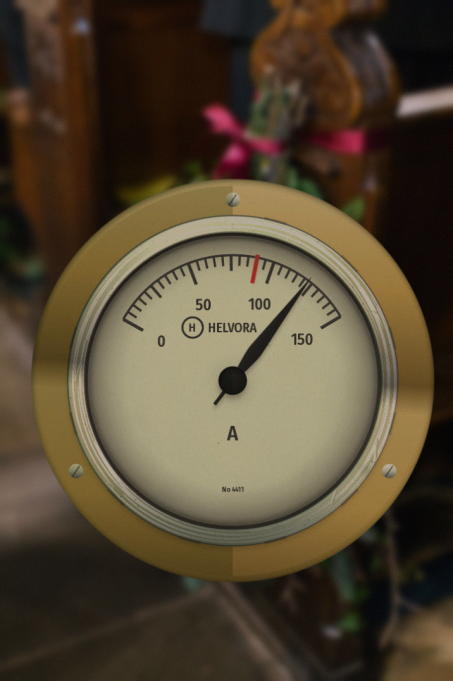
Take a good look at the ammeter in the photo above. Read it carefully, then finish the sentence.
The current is 122.5 A
